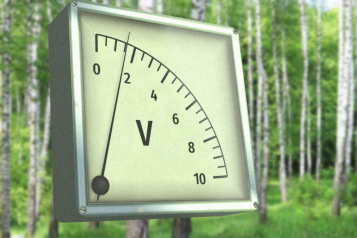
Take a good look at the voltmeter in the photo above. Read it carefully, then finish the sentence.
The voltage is 1.5 V
